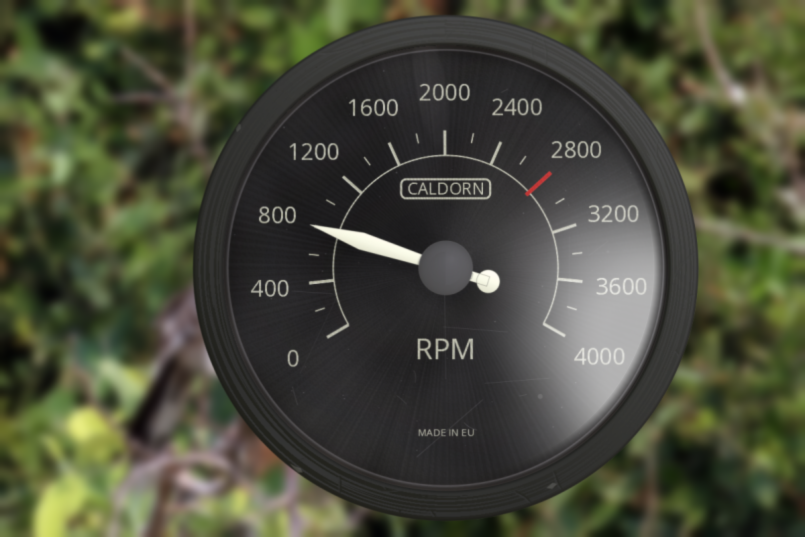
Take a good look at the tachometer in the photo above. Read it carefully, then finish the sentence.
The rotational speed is 800 rpm
